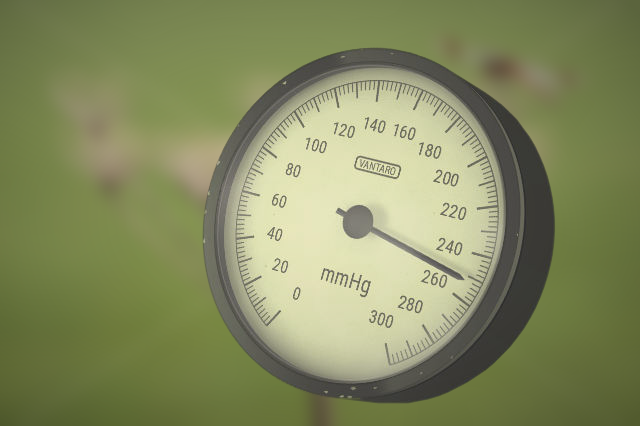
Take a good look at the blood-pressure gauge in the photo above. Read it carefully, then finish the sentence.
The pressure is 252 mmHg
